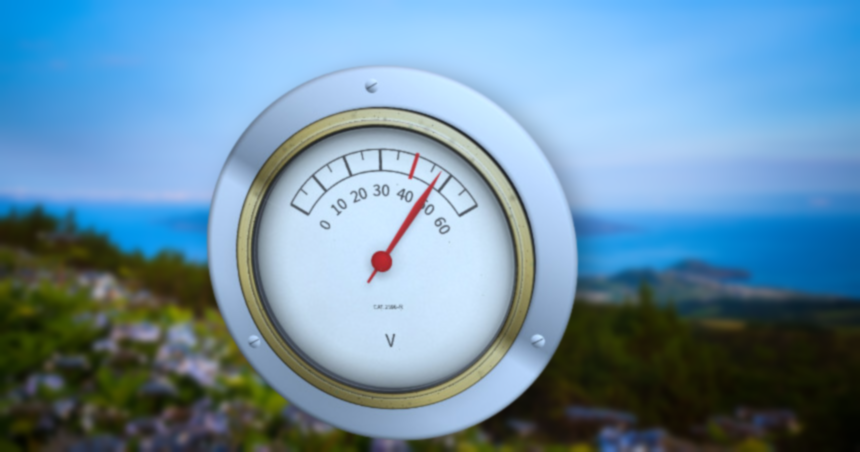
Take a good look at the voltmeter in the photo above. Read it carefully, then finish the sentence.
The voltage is 47.5 V
